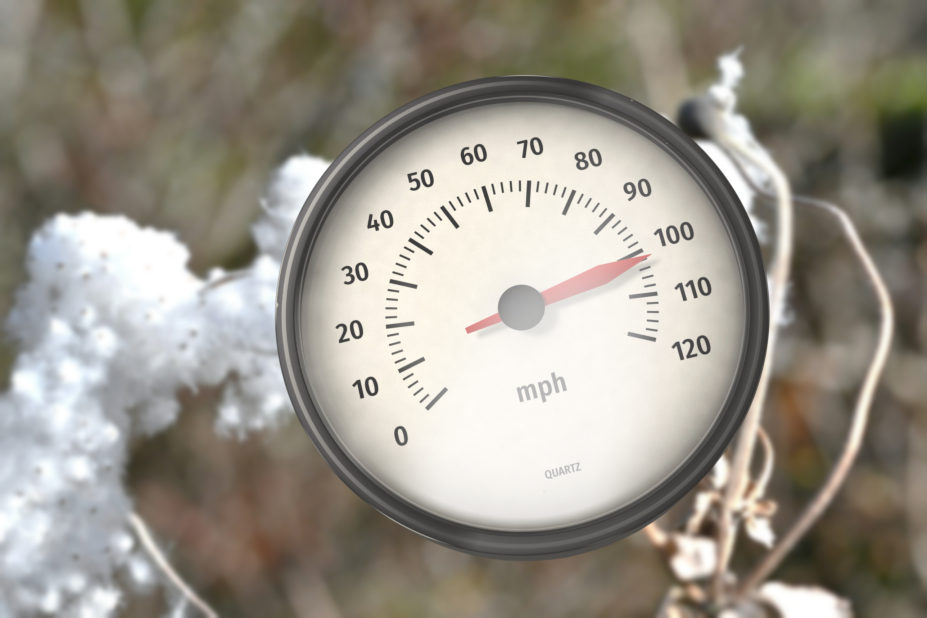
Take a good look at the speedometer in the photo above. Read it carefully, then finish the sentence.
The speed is 102 mph
